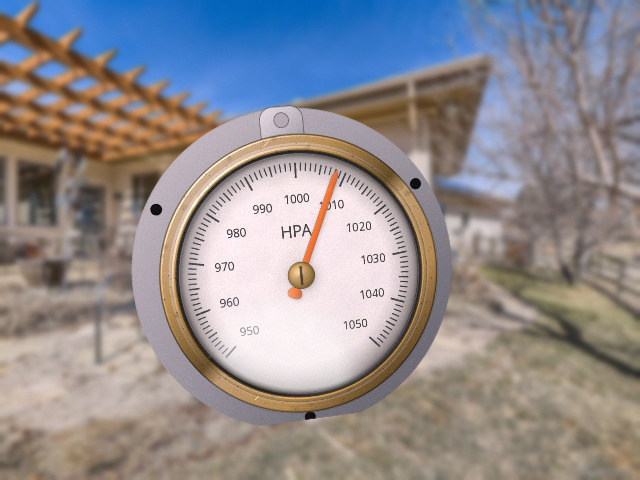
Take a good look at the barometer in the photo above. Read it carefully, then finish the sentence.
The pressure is 1008 hPa
